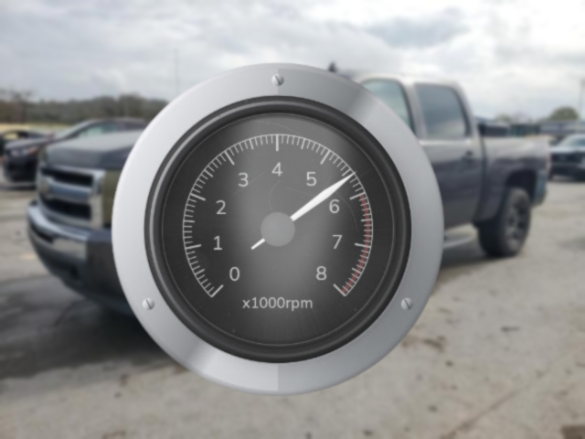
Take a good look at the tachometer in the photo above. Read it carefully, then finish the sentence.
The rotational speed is 5600 rpm
